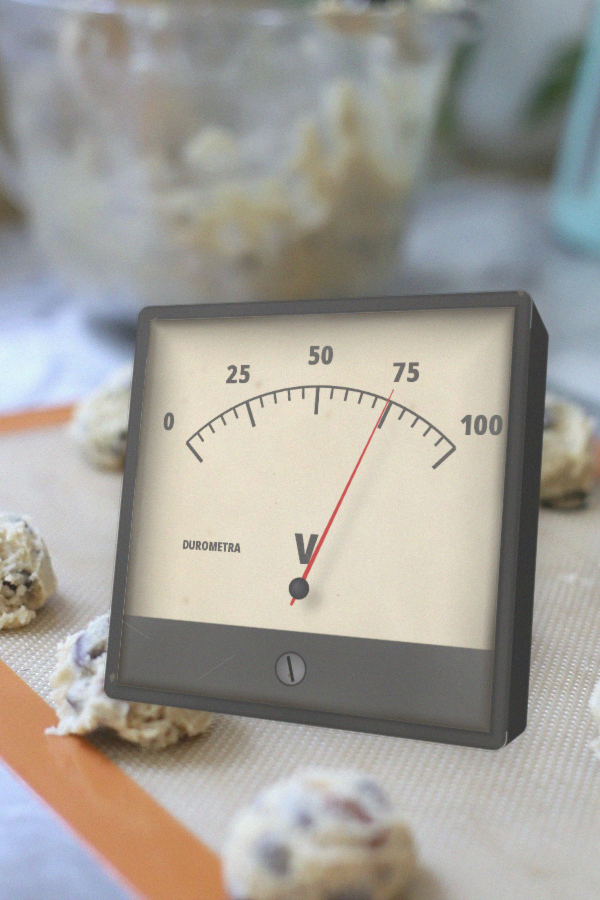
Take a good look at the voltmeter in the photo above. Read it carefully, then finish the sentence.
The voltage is 75 V
